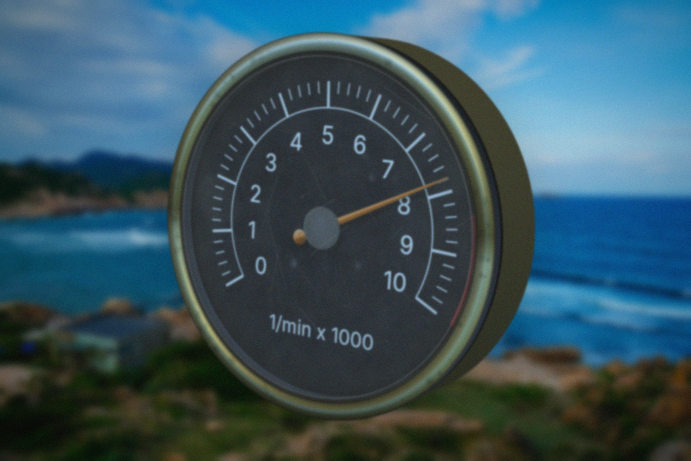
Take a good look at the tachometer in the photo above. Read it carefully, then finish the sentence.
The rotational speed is 7800 rpm
